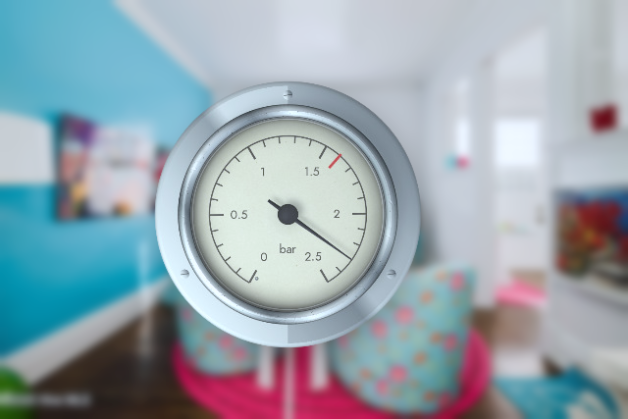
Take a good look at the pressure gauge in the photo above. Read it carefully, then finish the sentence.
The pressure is 2.3 bar
